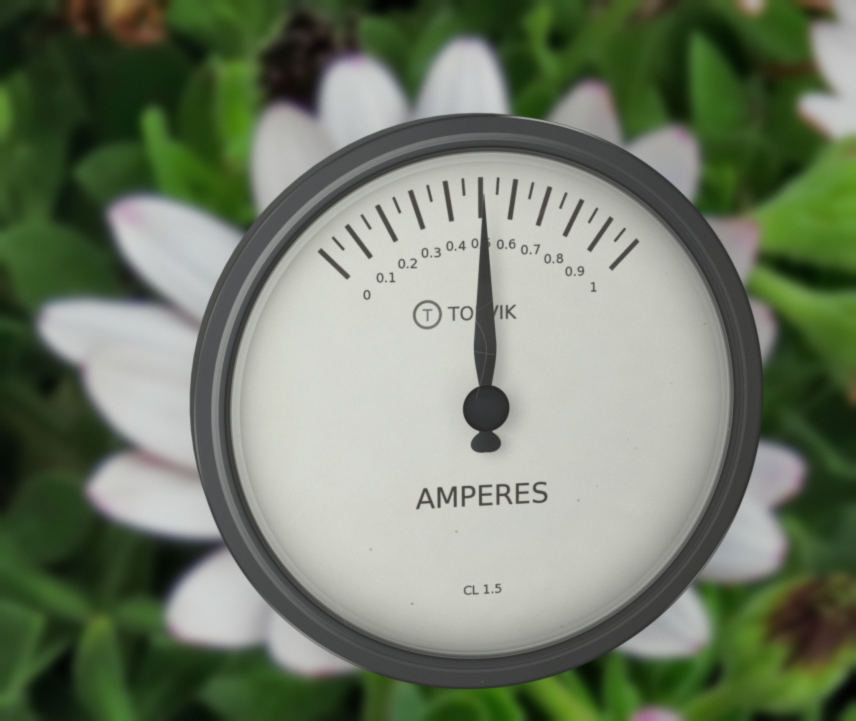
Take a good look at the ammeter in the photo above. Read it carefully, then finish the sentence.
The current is 0.5 A
